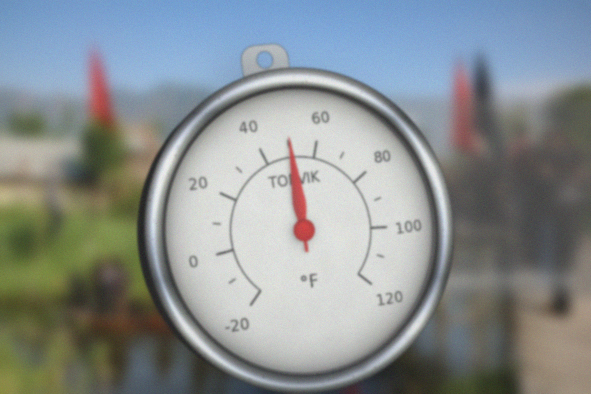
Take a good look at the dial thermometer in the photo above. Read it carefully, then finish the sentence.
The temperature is 50 °F
